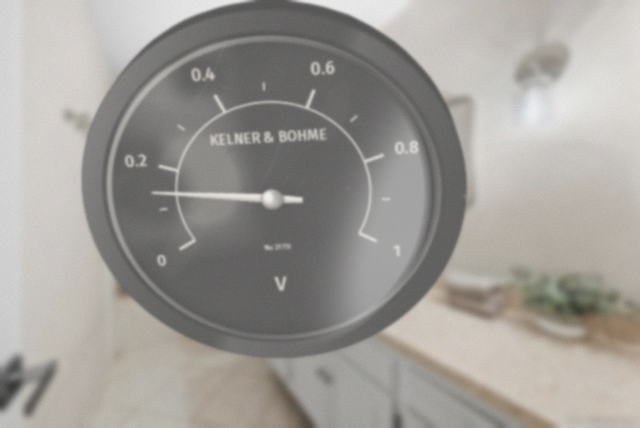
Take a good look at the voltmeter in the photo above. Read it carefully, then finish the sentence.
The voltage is 0.15 V
